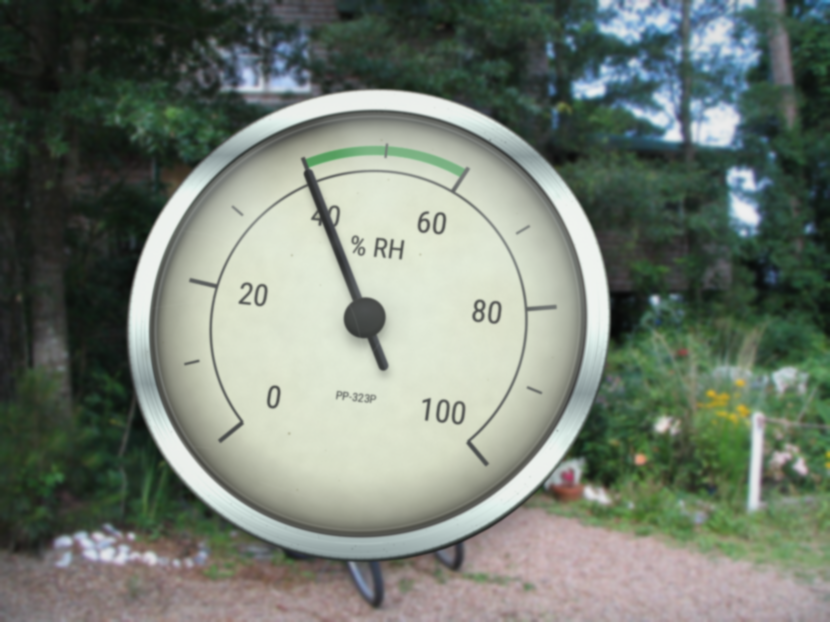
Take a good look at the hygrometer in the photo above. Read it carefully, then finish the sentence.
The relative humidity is 40 %
